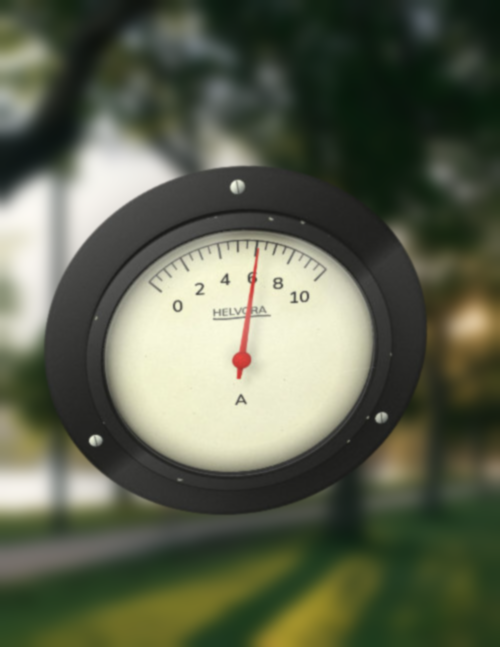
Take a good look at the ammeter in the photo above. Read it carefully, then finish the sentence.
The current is 6 A
